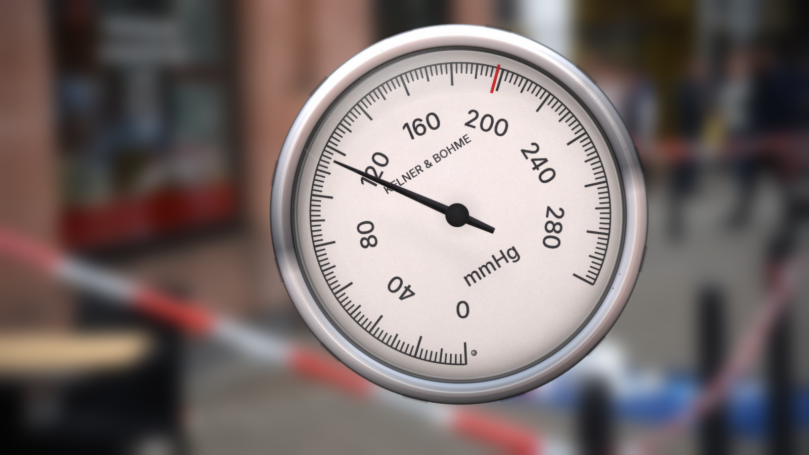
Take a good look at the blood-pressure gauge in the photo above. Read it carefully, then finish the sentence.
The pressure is 116 mmHg
